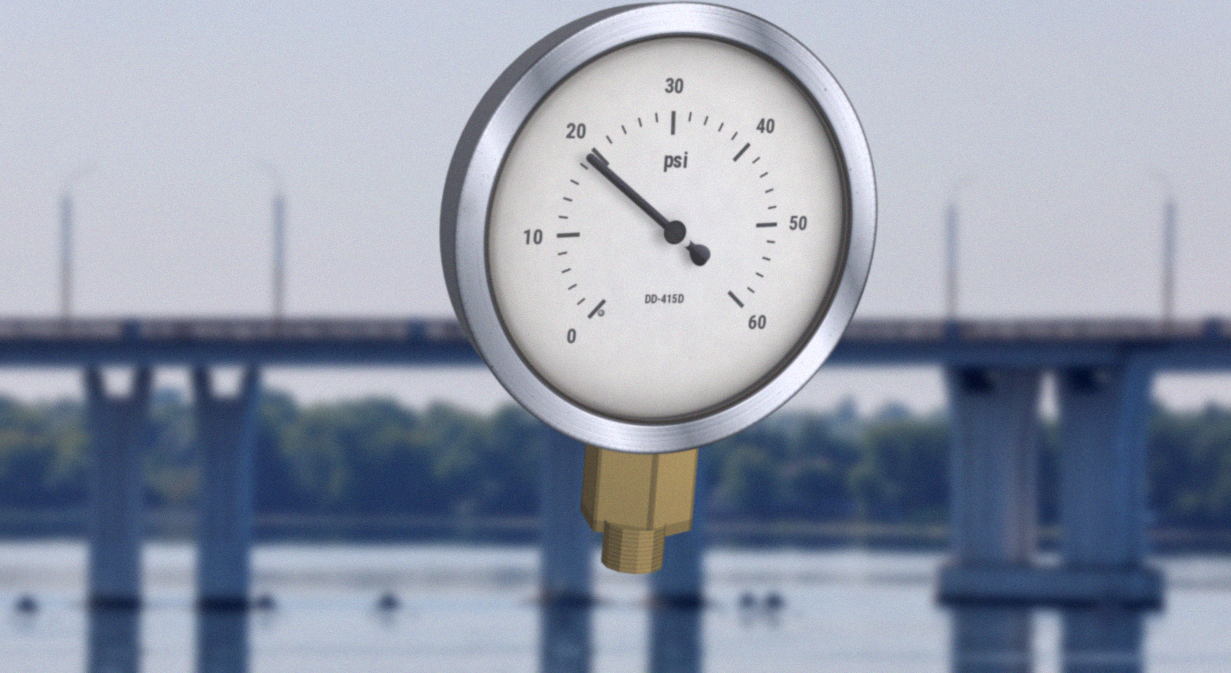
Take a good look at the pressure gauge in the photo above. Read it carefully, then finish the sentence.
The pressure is 19 psi
